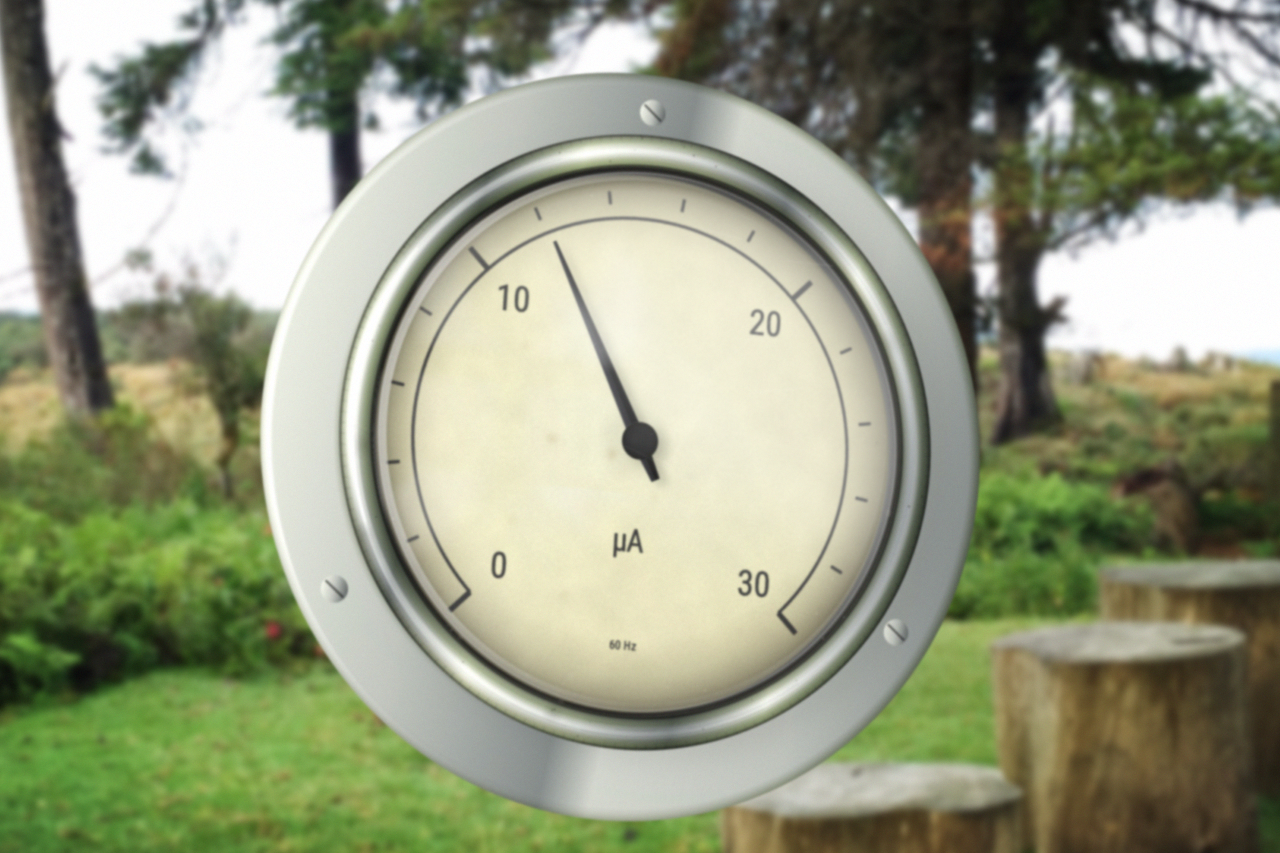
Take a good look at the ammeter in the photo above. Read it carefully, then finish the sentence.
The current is 12 µA
